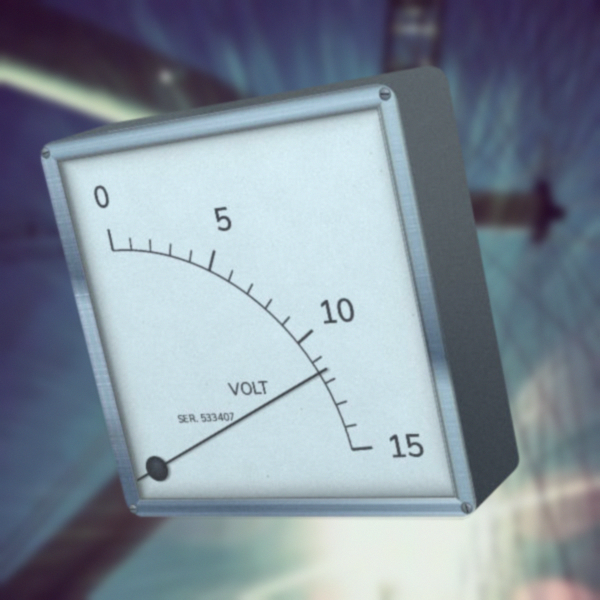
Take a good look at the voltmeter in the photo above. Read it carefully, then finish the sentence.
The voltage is 11.5 V
